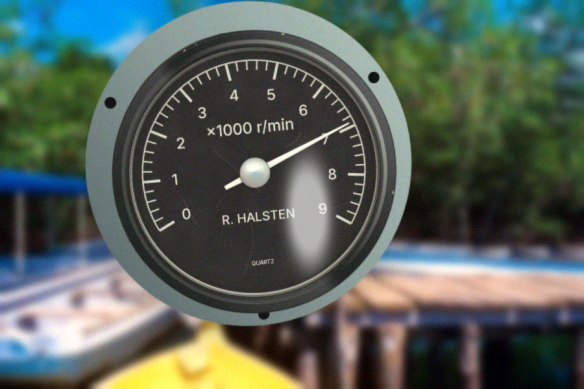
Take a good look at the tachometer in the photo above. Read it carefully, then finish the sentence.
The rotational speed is 6900 rpm
